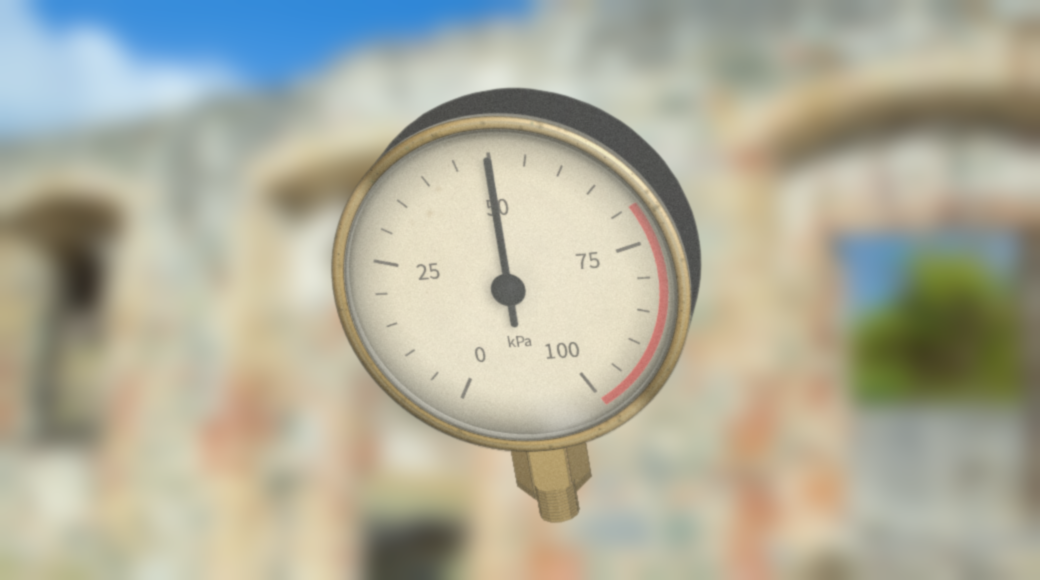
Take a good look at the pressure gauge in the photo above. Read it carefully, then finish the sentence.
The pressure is 50 kPa
